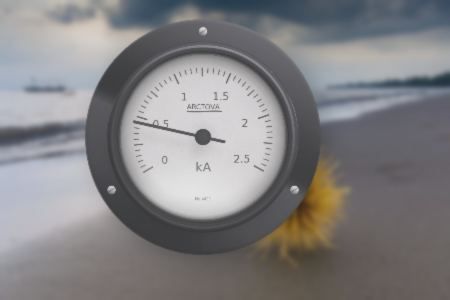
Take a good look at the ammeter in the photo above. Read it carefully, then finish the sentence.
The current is 0.45 kA
